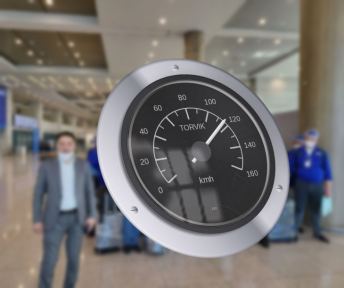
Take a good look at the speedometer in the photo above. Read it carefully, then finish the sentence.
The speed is 115 km/h
